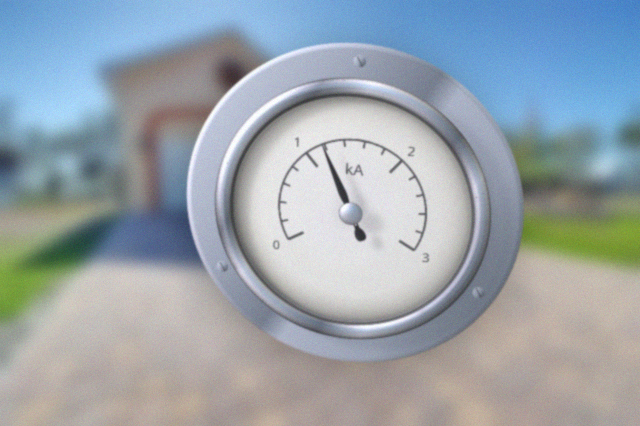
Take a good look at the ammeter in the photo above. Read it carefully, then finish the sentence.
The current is 1.2 kA
